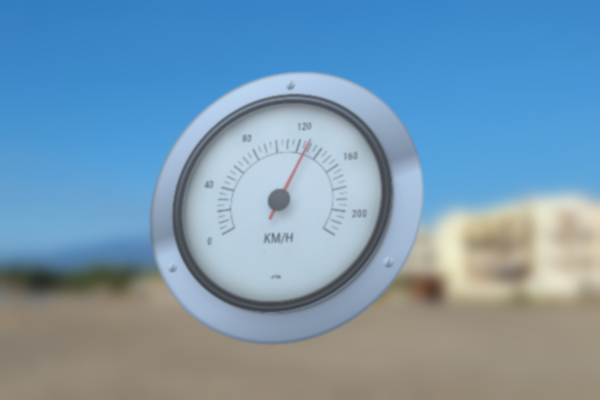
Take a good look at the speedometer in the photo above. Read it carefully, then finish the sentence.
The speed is 130 km/h
